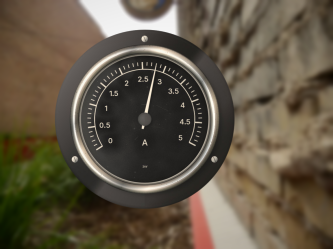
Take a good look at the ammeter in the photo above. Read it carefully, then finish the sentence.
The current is 2.8 A
